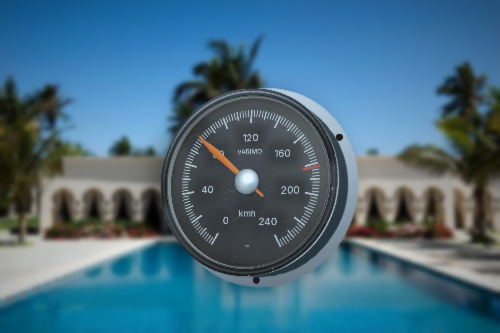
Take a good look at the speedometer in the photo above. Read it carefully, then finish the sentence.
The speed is 80 km/h
